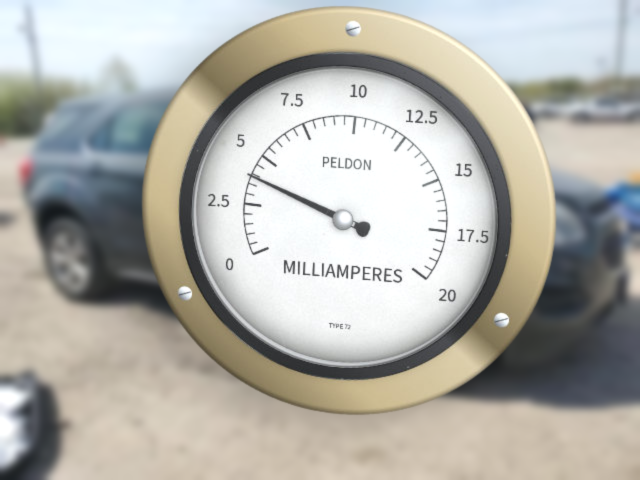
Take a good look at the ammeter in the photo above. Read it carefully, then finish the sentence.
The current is 4 mA
